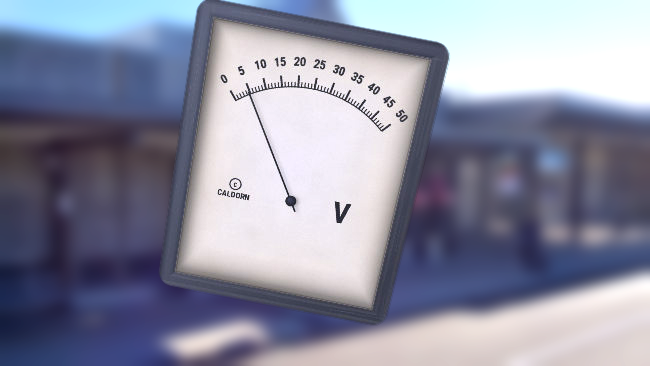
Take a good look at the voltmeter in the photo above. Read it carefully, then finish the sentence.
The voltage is 5 V
